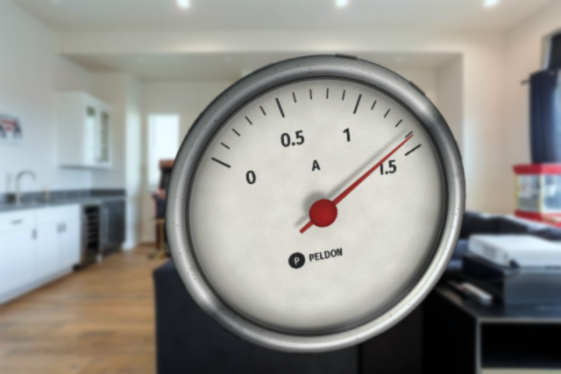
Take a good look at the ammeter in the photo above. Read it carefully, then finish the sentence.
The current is 1.4 A
